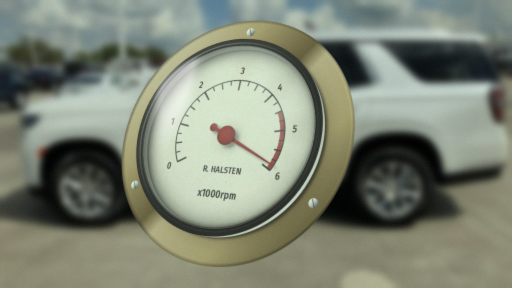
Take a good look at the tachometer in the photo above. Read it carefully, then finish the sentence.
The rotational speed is 5875 rpm
